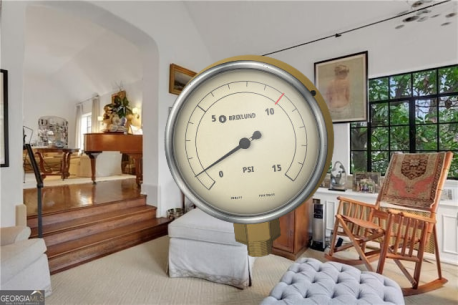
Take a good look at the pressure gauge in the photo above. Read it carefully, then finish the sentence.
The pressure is 1 psi
